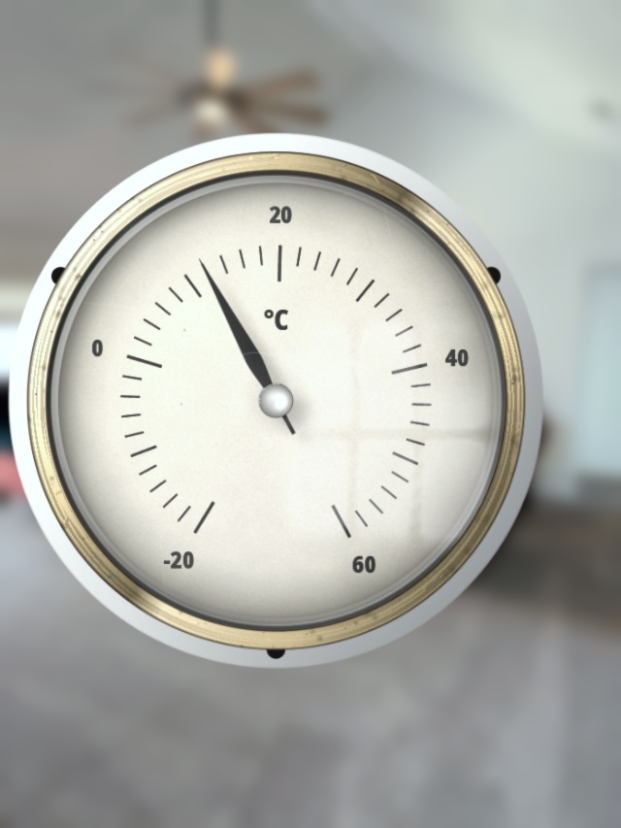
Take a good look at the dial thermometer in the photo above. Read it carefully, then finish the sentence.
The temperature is 12 °C
